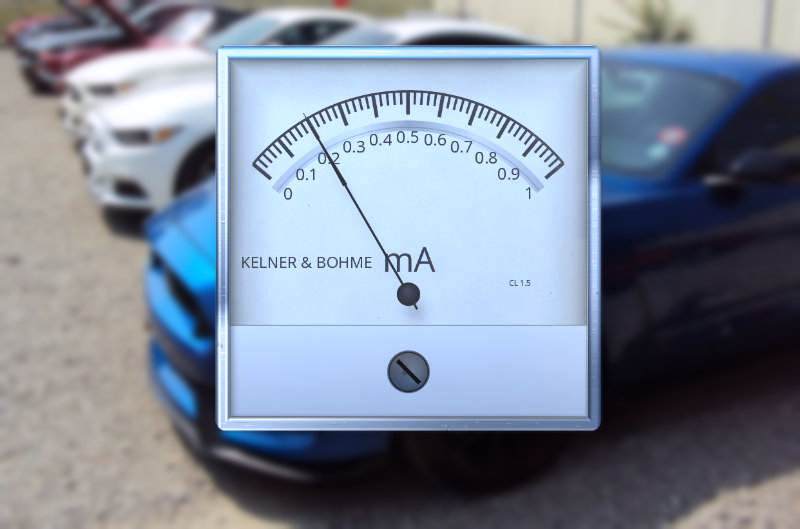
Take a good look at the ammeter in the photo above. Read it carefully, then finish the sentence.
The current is 0.2 mA
